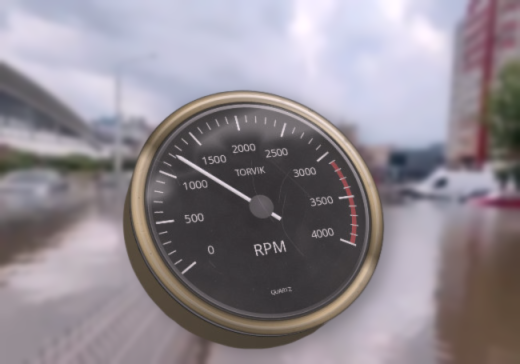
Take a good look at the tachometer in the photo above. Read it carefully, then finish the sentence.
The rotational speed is 1200 rpm
